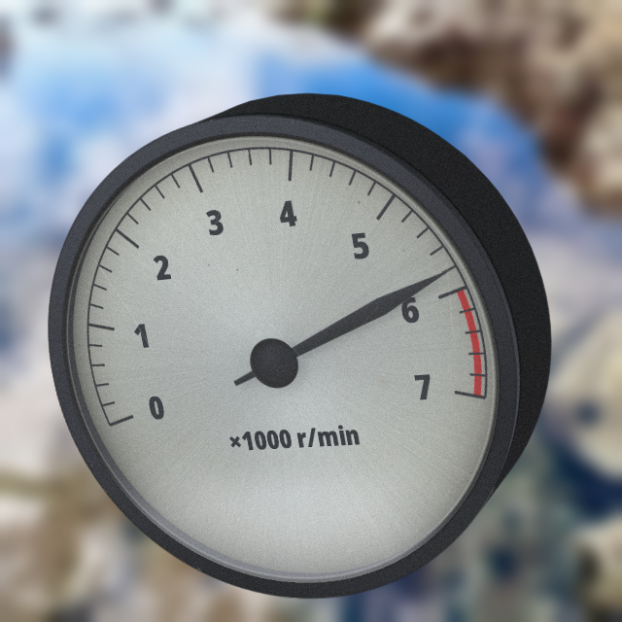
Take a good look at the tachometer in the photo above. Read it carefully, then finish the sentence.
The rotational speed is 5800 rpm
